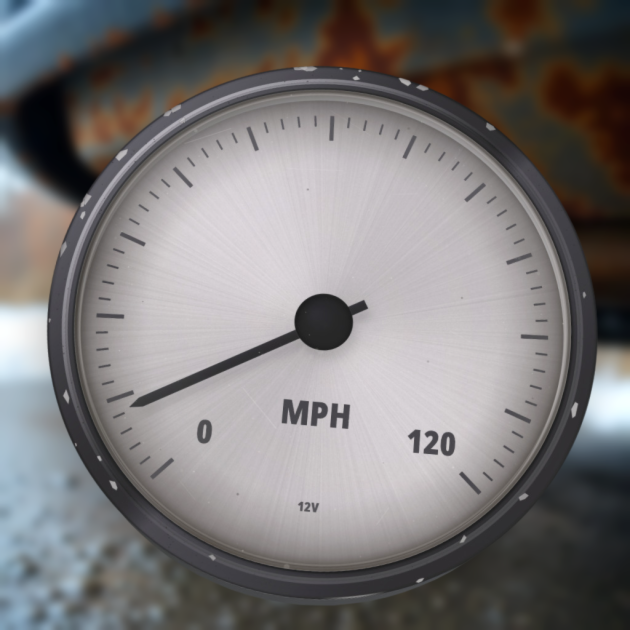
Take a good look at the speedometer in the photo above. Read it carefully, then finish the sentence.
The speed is 8 mph
